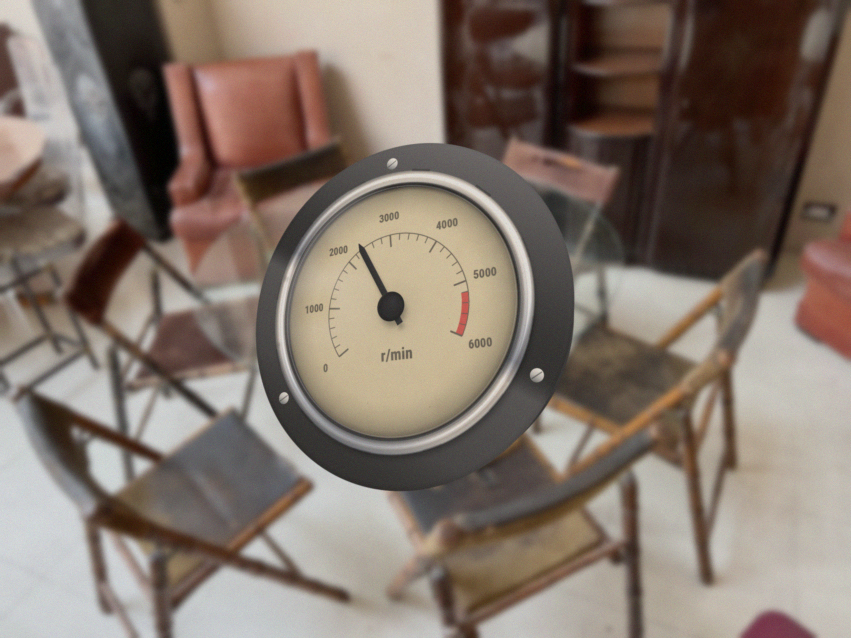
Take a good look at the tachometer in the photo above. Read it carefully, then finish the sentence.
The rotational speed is 2400 rpm
